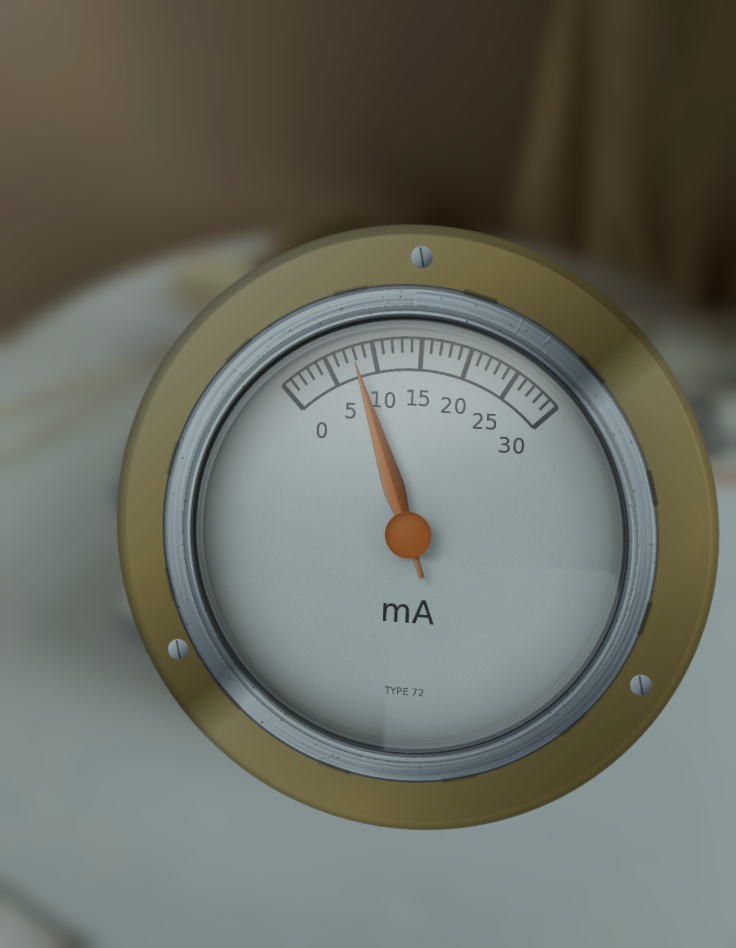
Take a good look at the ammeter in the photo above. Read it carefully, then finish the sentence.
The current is 8 mA
